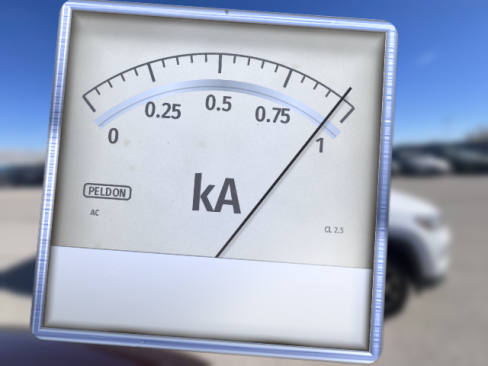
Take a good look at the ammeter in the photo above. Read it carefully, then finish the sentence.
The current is 0.95 kA
